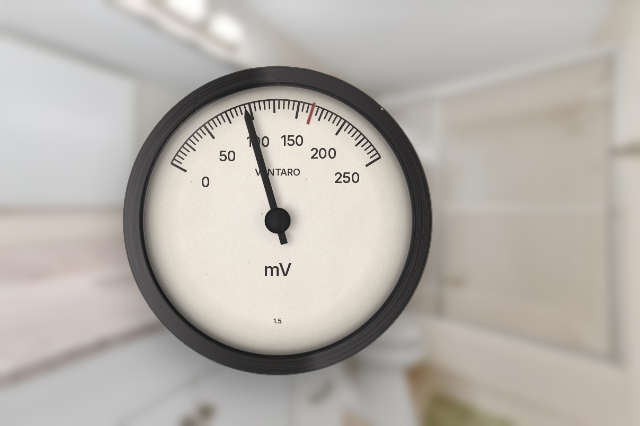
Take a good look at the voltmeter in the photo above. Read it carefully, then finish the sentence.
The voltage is 95 mV
